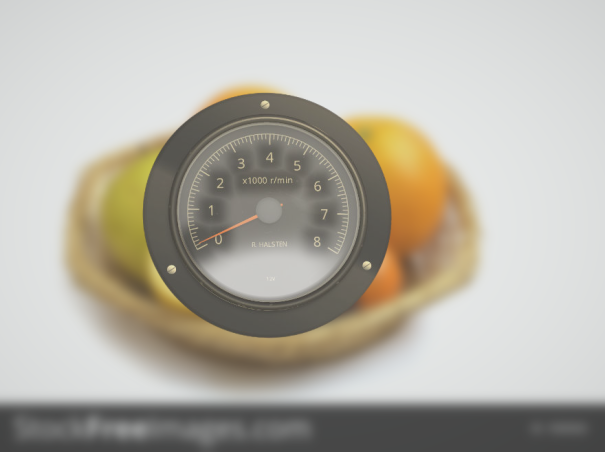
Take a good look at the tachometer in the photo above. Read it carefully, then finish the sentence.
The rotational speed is 100 rpm
